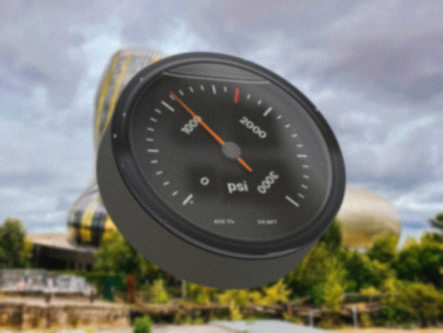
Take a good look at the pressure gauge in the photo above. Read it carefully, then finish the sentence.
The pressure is 1100 psi
